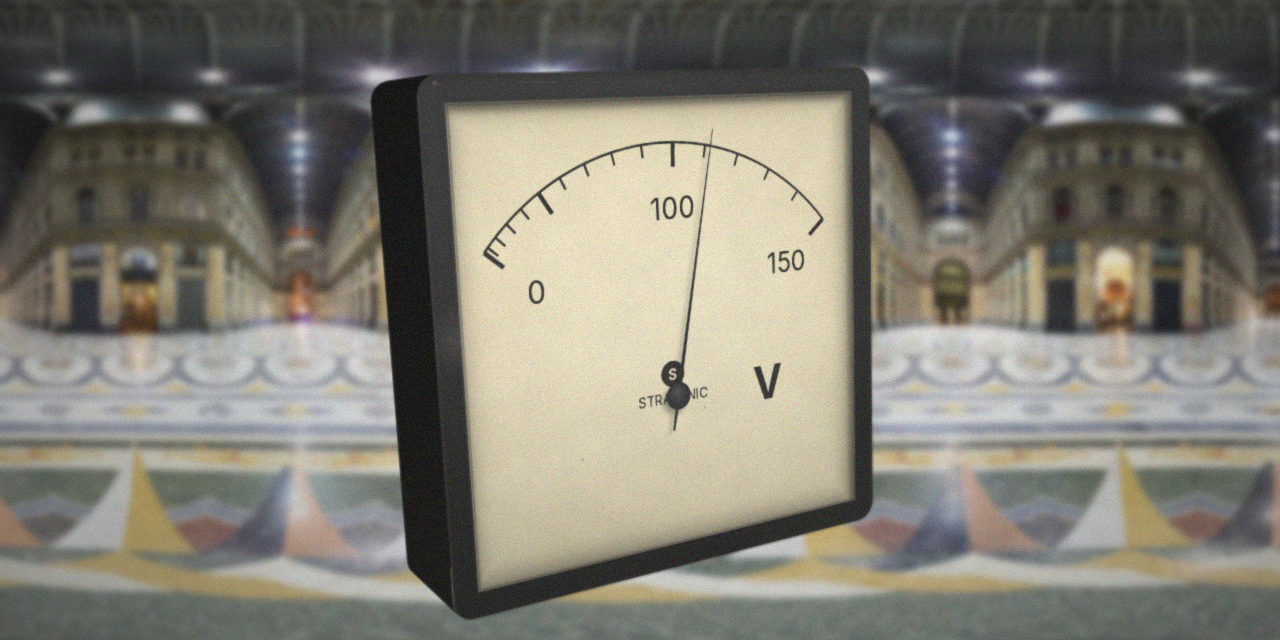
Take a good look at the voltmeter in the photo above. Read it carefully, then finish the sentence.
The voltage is 110 V
